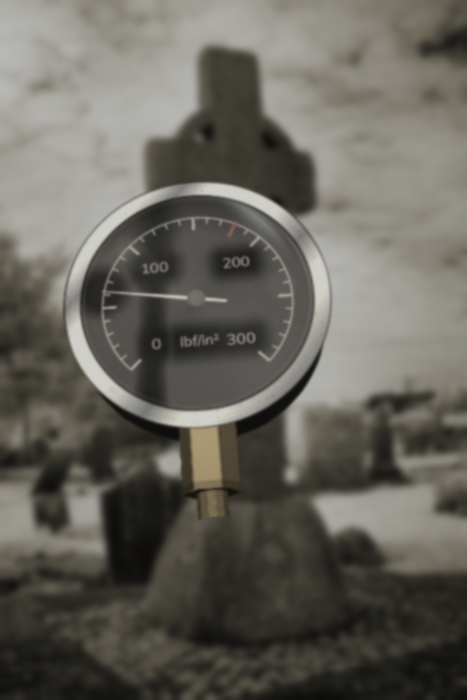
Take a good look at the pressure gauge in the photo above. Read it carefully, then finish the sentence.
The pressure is 60 psi
